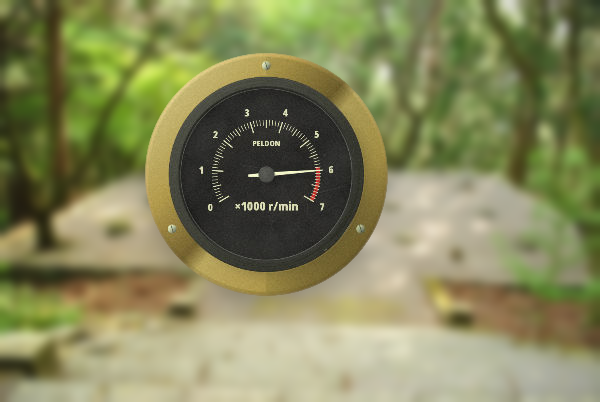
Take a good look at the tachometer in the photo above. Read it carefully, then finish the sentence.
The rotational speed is 6000 rpm
